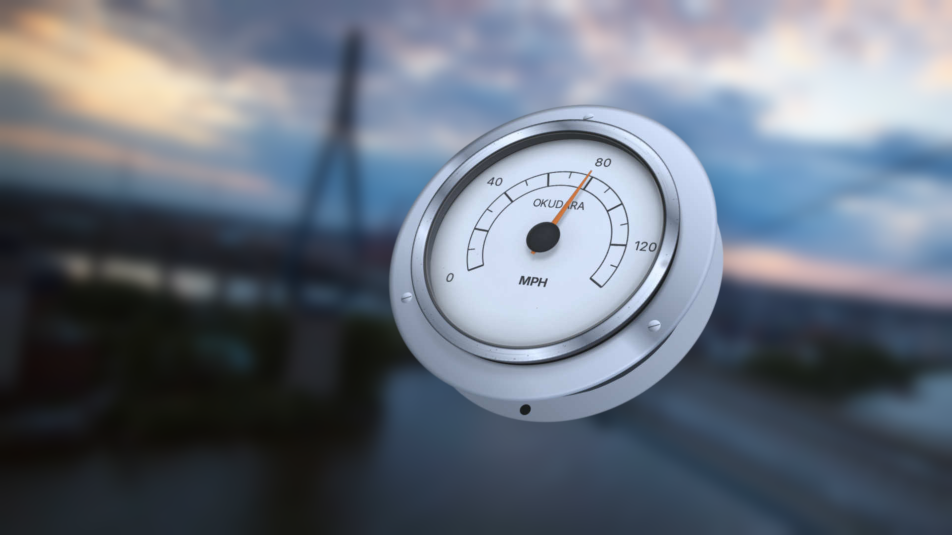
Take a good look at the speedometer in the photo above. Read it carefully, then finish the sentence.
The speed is 80 mph
